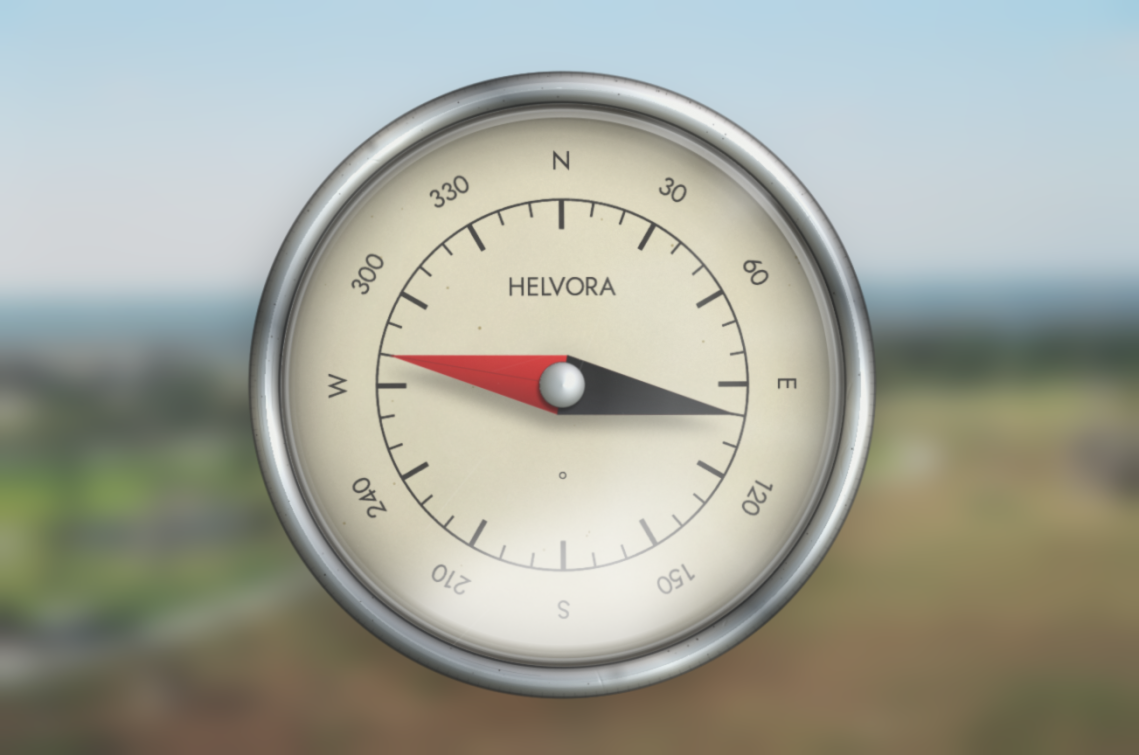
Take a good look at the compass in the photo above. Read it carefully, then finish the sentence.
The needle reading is 280 °
